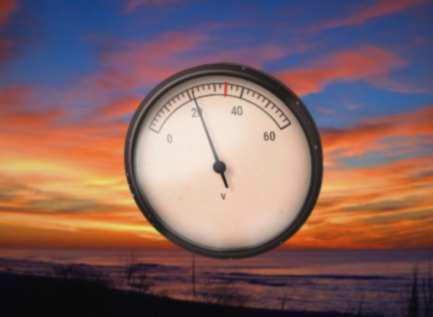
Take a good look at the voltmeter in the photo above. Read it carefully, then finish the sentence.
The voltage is 22 V
